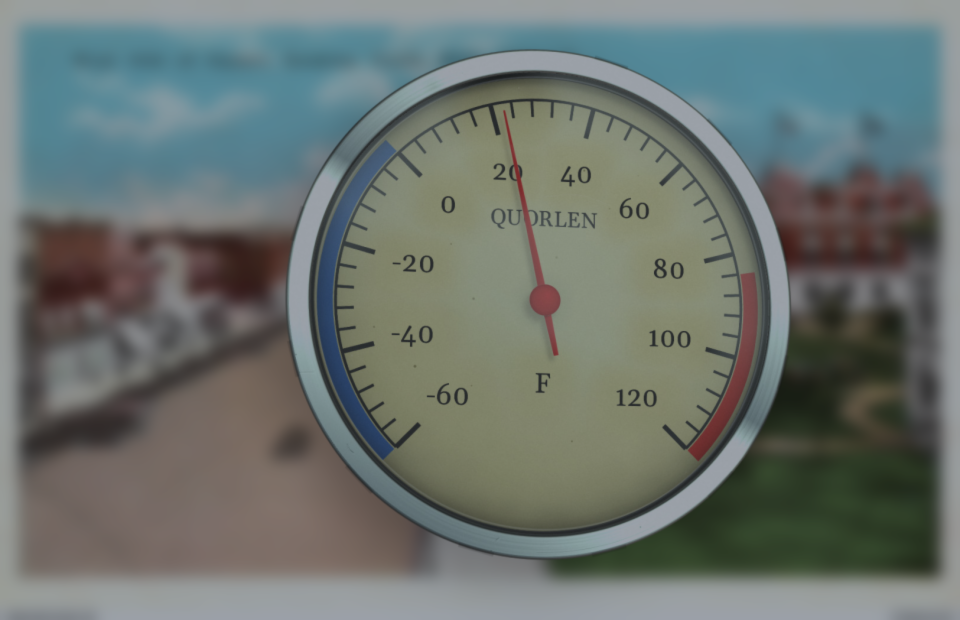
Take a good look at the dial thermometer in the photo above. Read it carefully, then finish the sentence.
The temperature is 22 °F
